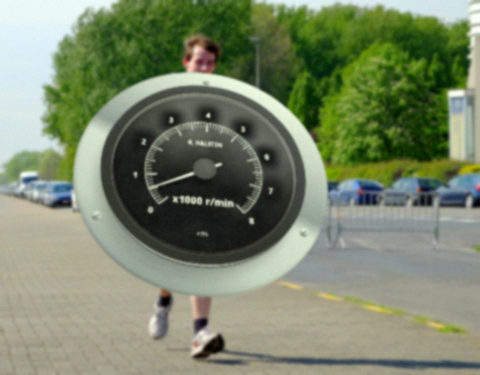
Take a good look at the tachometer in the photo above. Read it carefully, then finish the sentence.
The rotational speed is 500 rpm
